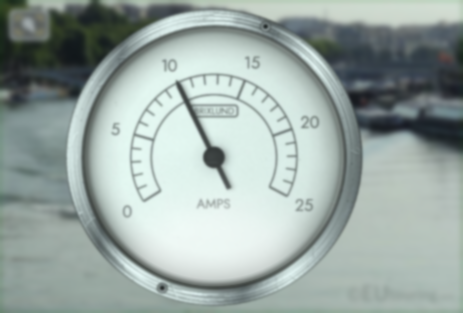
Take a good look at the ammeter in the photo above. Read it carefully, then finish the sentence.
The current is 10 A
